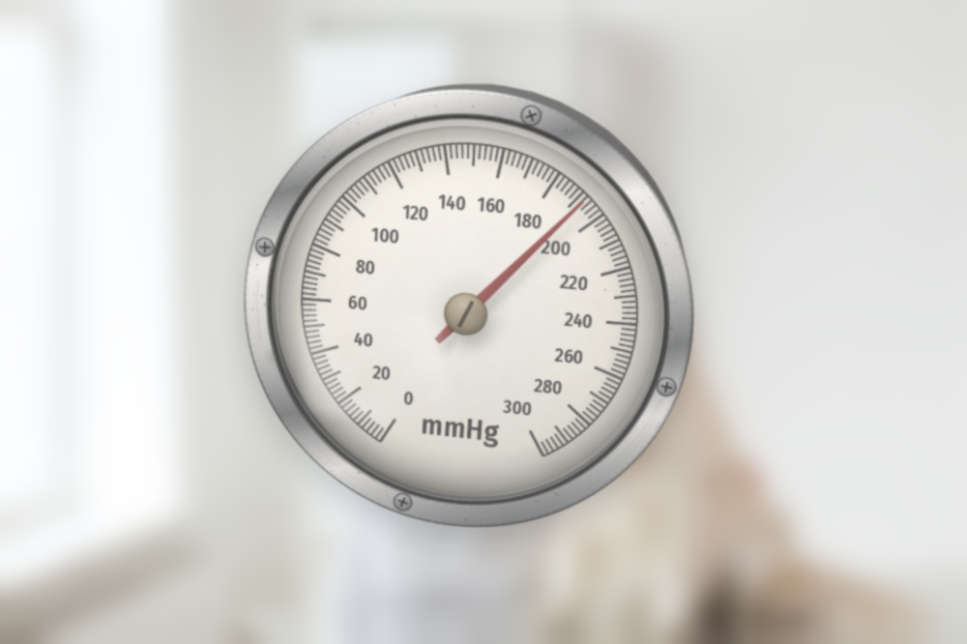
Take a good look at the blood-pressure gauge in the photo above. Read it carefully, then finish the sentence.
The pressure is 192 mmHg
